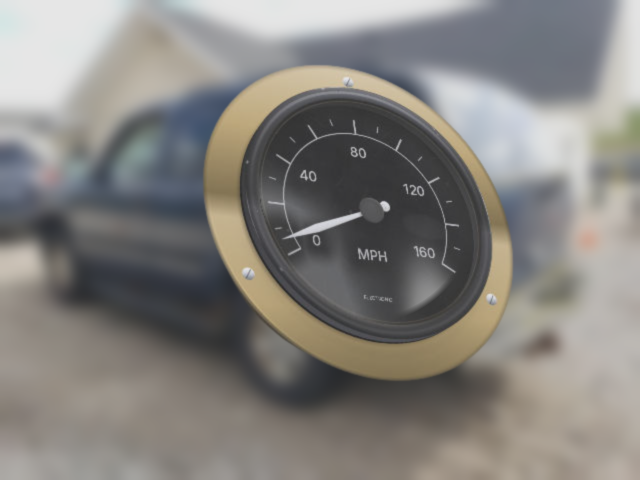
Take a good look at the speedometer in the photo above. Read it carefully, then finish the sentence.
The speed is 5 mph
